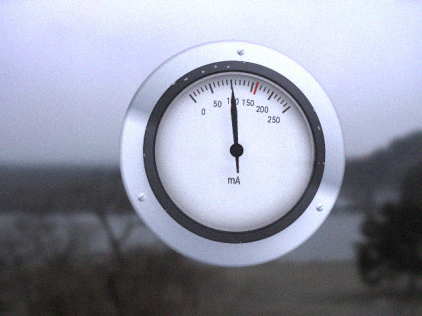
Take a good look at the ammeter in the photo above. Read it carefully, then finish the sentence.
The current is 100 mA
